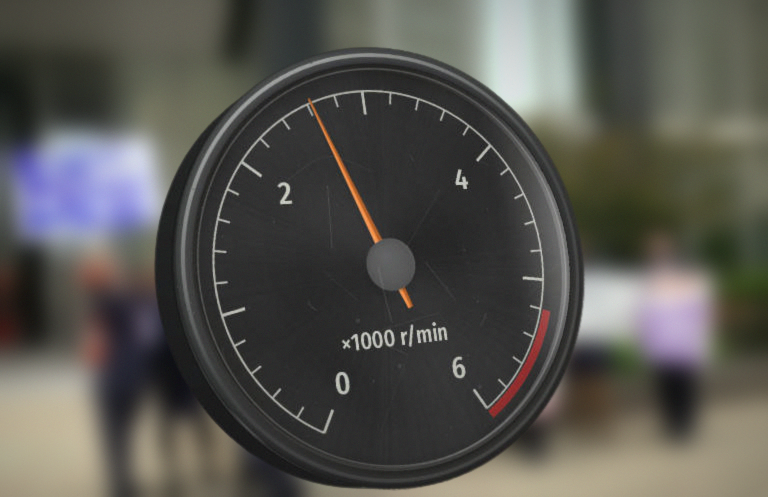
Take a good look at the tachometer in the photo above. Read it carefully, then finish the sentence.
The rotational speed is 2600 rpm
